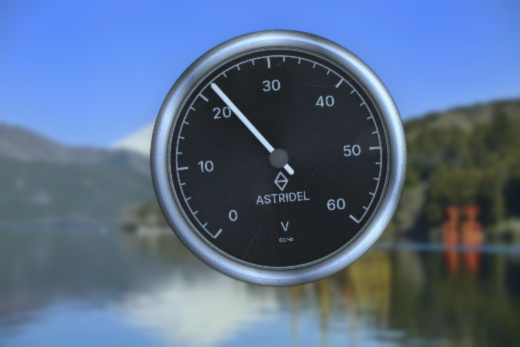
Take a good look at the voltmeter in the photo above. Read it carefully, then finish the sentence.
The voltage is 22 V
